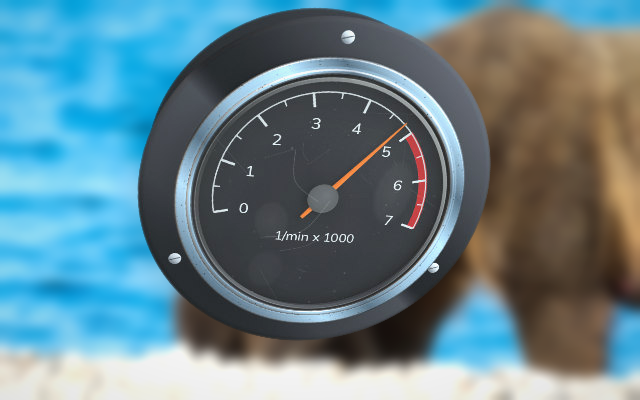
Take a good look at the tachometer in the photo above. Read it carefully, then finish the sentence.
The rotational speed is 4750 rpm
